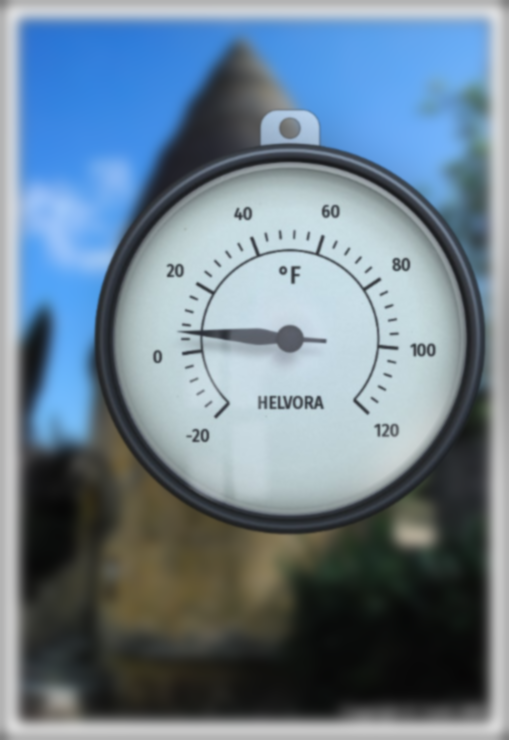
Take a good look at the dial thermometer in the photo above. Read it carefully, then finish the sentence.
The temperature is 6 °F
